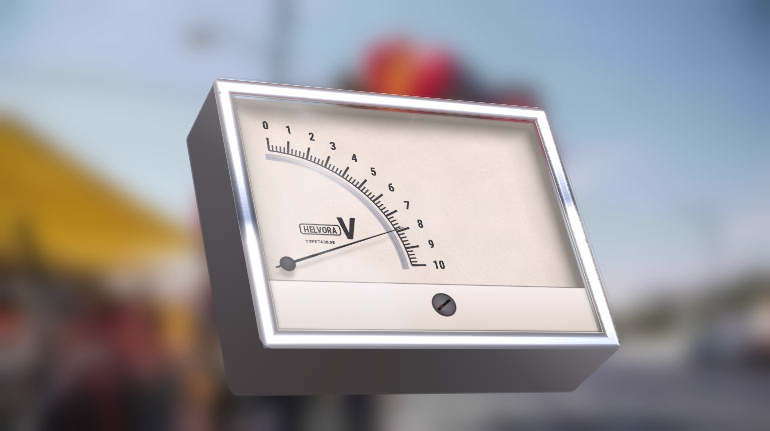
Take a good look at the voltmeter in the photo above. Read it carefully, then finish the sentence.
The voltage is 8 V
